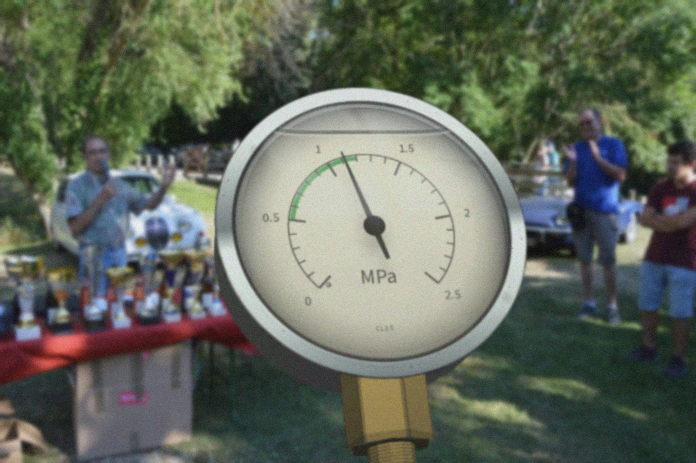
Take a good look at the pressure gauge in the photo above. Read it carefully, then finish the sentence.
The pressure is 1.1 MPa
